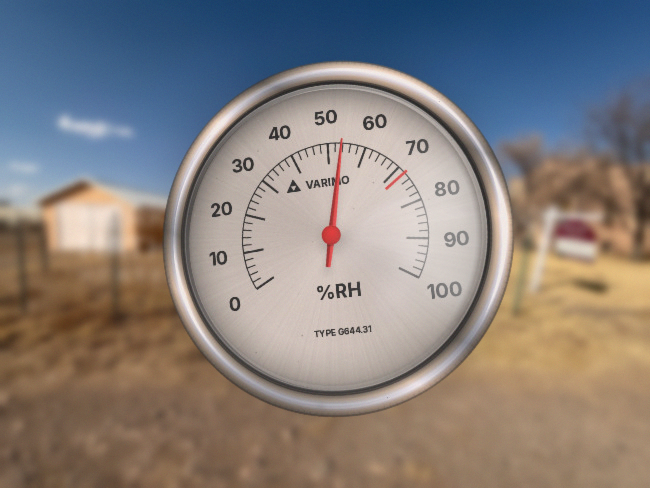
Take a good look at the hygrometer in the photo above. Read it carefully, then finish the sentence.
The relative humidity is 54 %
